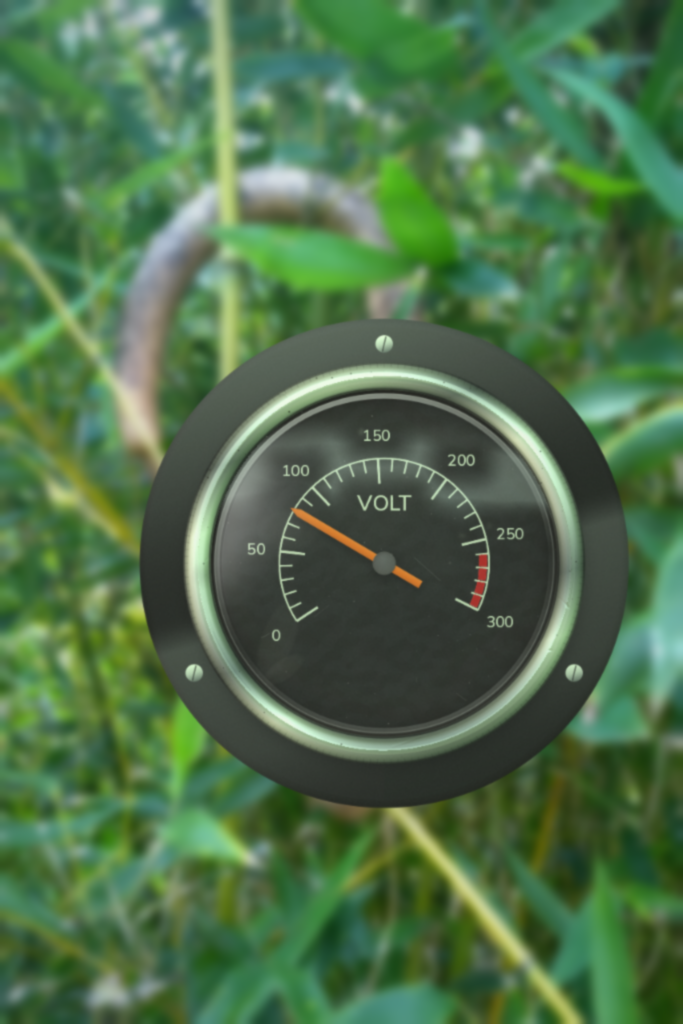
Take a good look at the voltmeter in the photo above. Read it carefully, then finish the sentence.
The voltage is 80 V
